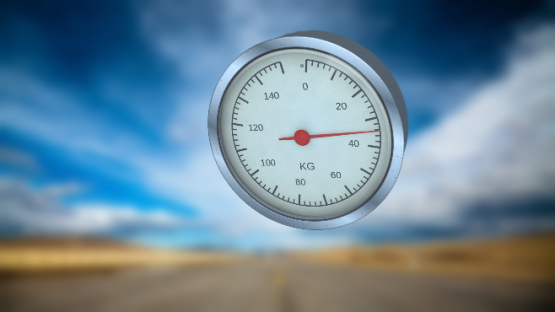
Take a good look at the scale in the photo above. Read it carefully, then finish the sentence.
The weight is 34 kg
